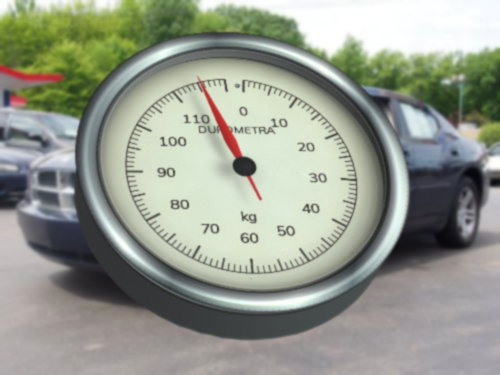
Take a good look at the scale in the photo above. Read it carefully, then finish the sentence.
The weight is 115 kg
